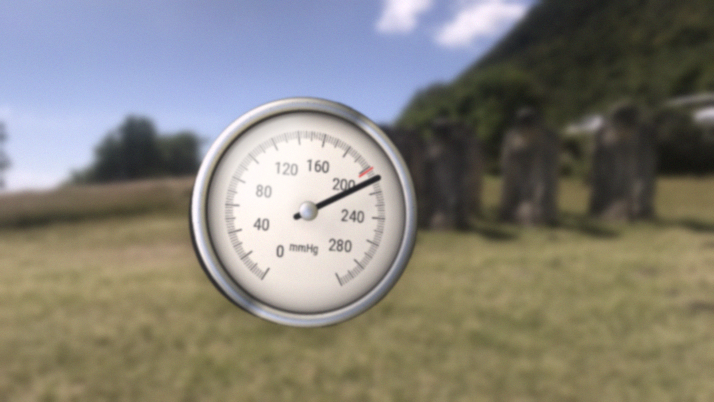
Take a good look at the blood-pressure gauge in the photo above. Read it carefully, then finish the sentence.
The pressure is 210 mmHg
